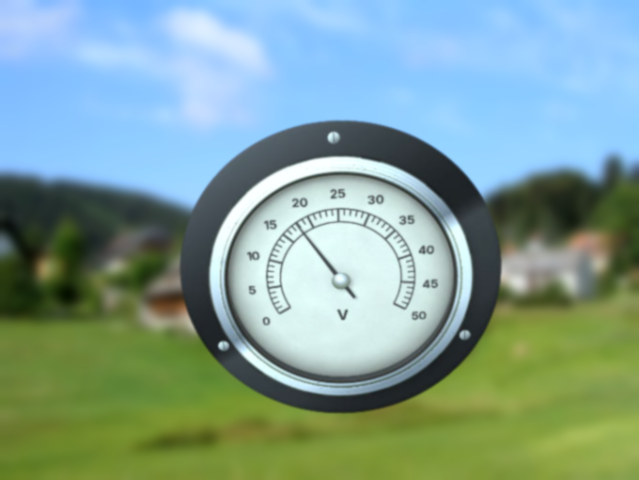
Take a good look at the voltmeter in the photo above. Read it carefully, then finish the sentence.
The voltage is 18 V
